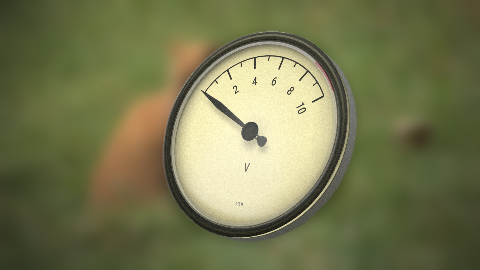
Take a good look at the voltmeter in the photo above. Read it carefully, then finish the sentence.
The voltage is 0 V
